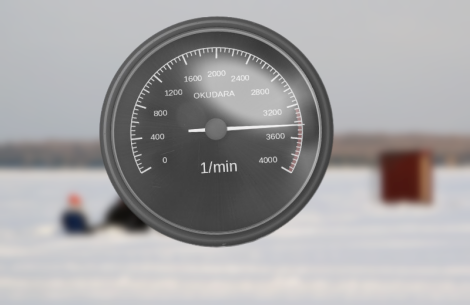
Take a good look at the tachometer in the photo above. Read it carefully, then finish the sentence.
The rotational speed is 3450 rpm
